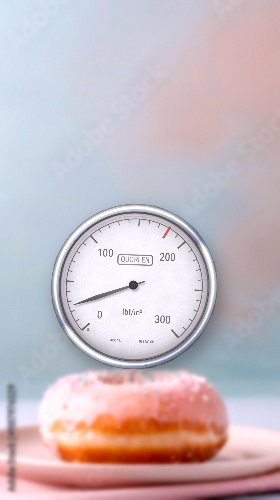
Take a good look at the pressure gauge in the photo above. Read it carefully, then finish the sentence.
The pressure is 25 psi
